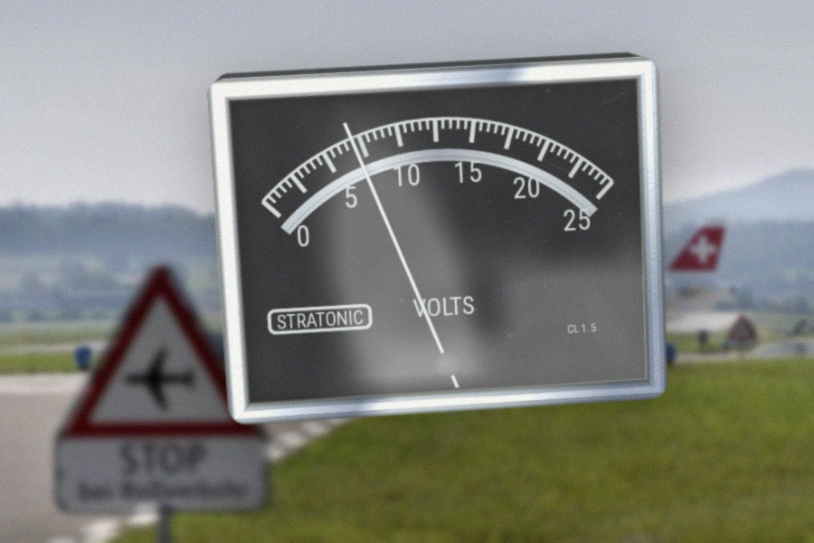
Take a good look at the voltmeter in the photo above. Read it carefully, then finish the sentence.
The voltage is 7 V
